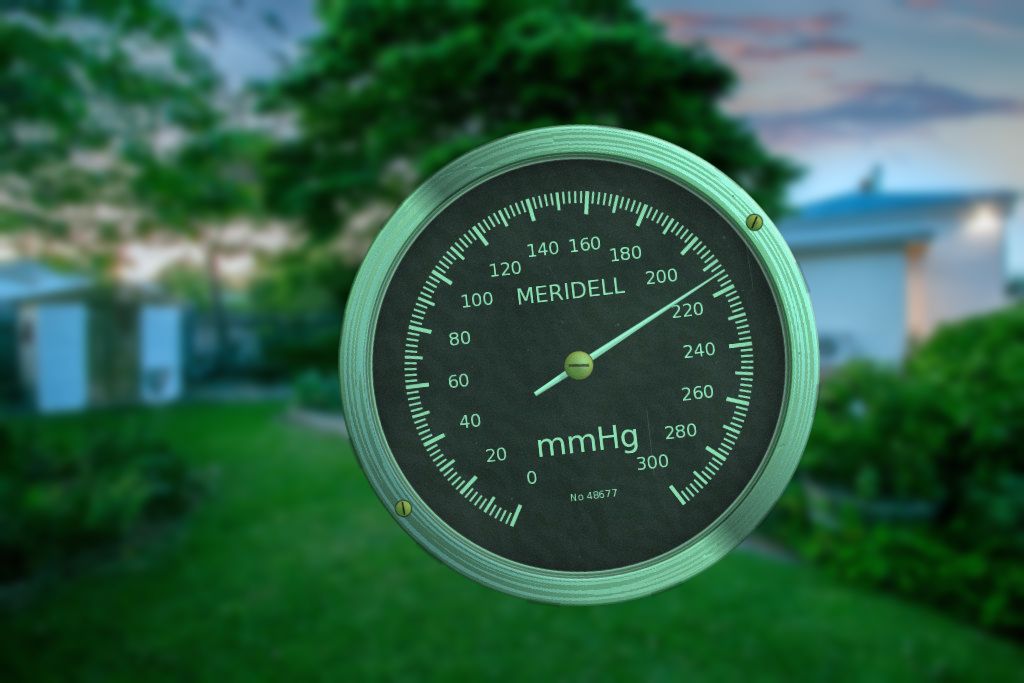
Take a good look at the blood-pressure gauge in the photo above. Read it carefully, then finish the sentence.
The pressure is 214 mmHg
